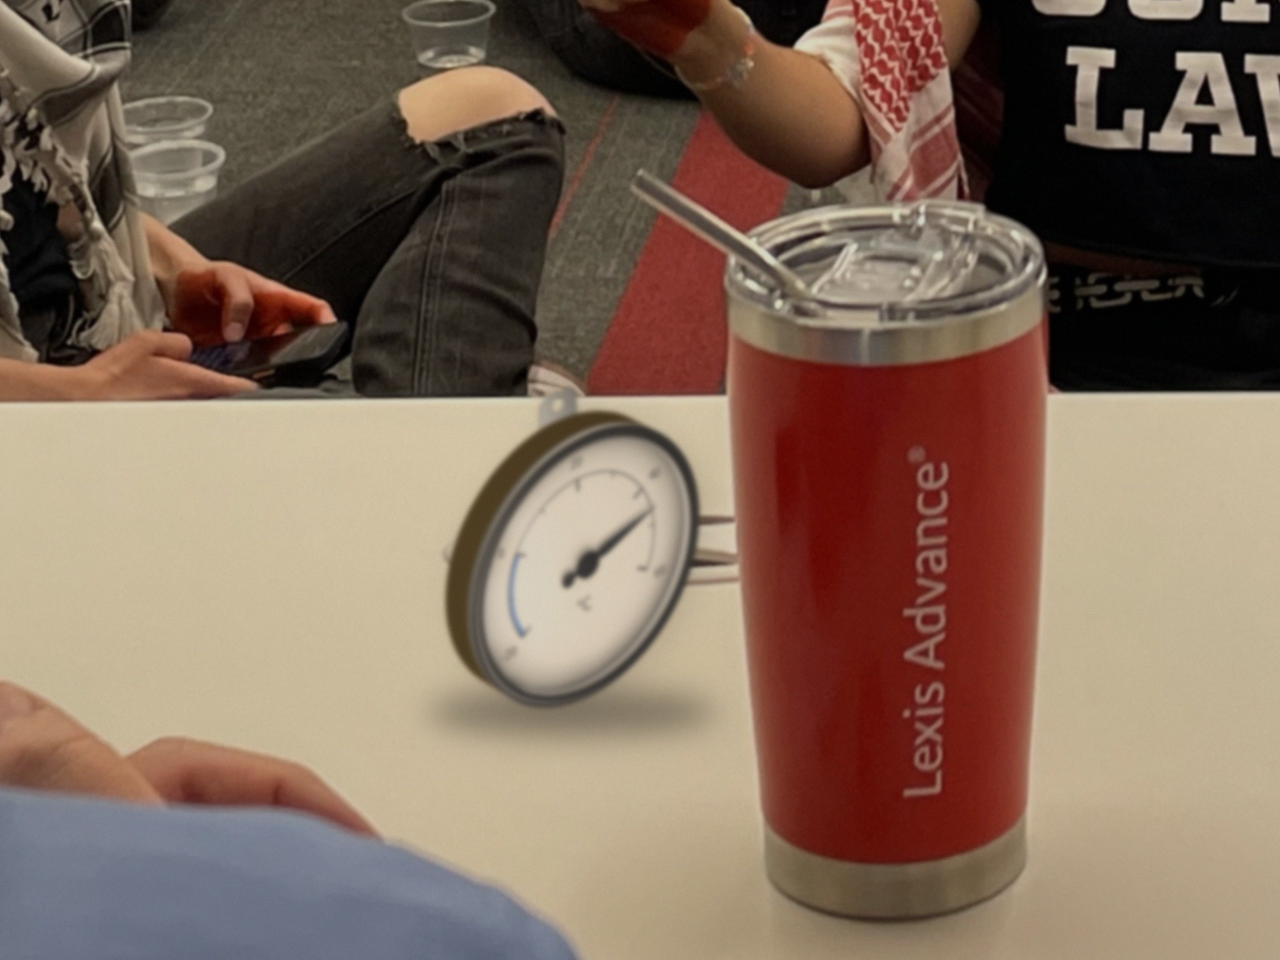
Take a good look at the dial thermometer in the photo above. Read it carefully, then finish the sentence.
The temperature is 45 °C
